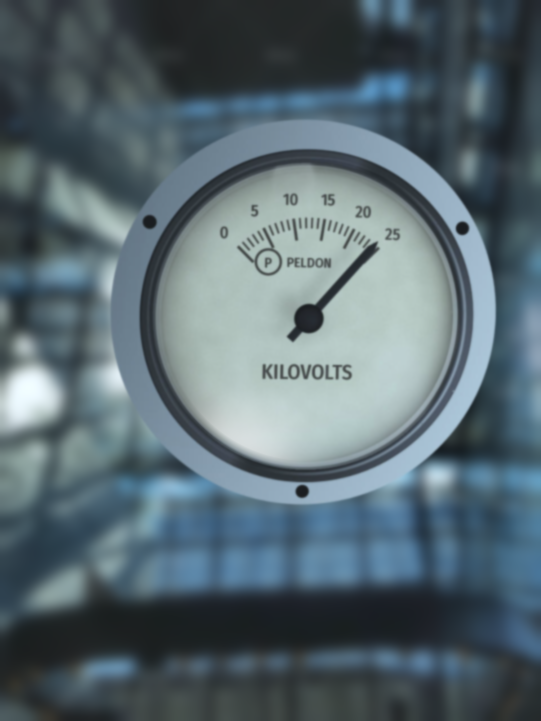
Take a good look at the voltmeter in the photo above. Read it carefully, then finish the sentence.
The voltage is 24 kV
